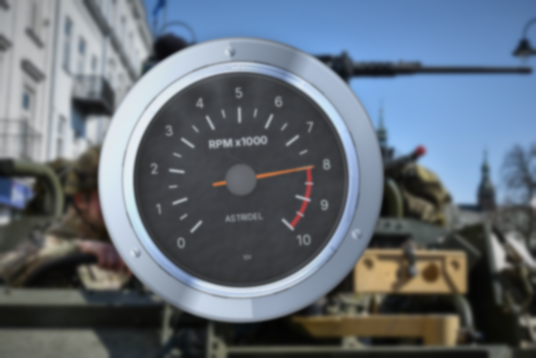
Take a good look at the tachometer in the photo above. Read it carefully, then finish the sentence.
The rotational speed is 8000 rpm
